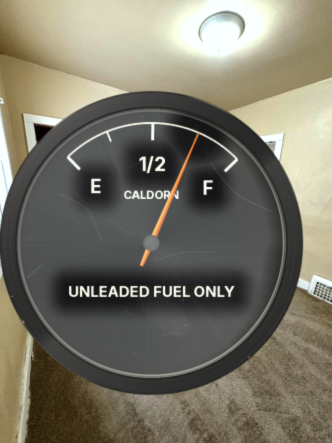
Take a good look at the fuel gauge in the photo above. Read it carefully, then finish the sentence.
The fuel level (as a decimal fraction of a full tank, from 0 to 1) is 0.75
